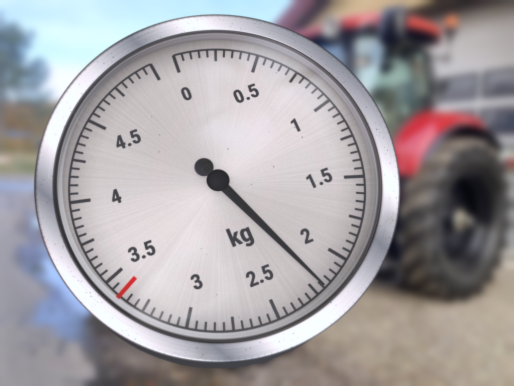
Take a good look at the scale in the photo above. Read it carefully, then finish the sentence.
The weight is 2.2 kg
